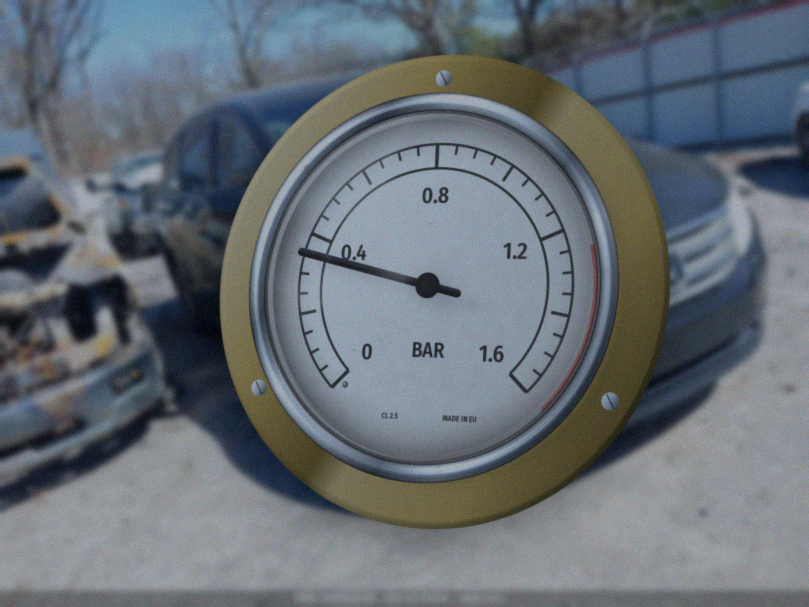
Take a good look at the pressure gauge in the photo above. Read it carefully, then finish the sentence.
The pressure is 0.35 bar
